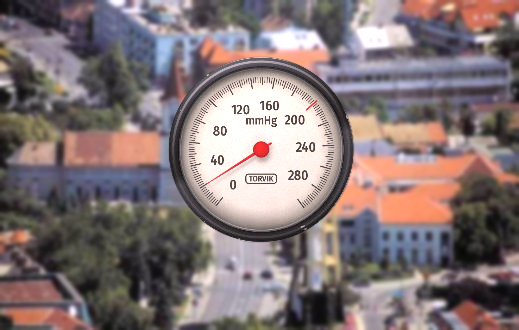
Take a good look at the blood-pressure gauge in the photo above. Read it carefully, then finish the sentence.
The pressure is 20 mmHg
